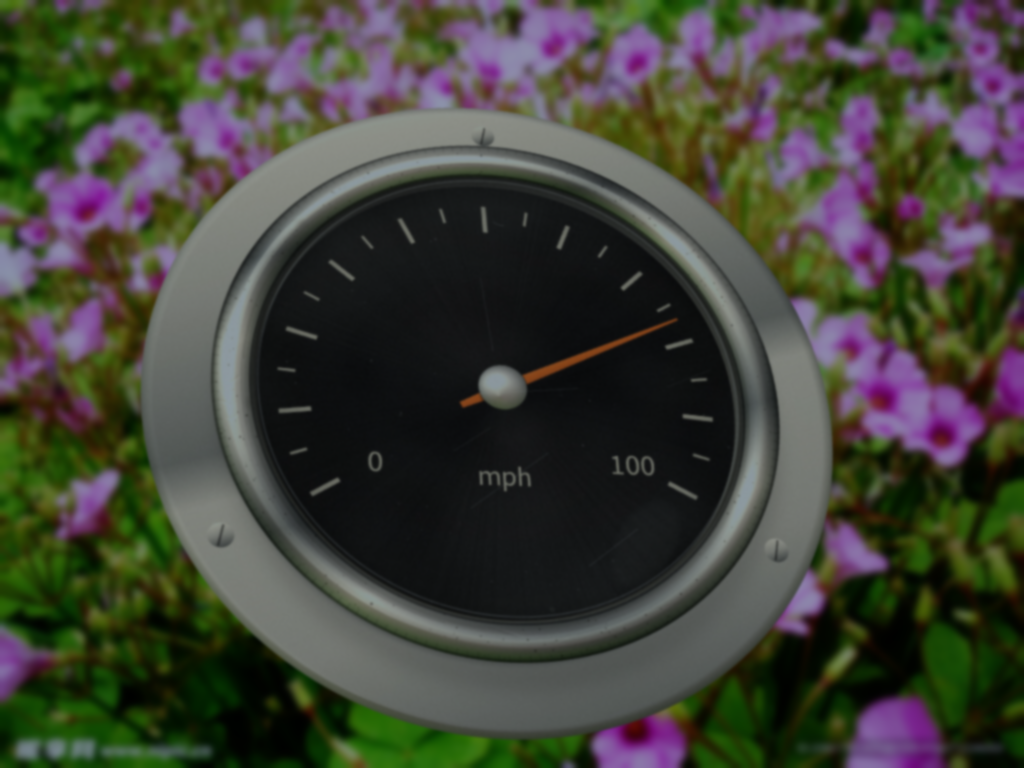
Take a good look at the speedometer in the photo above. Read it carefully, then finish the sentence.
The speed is 77.5 mph
